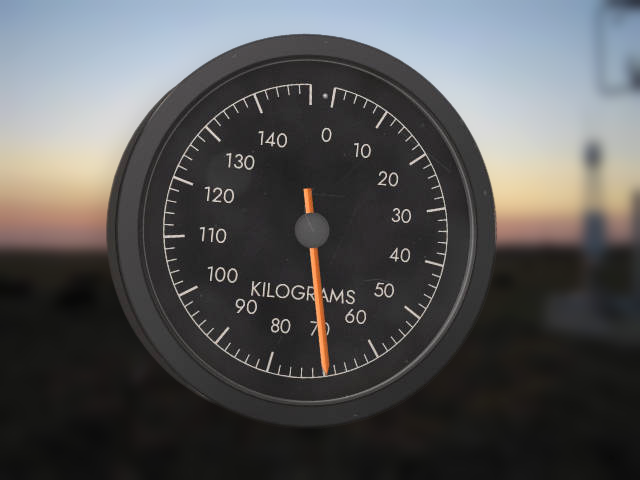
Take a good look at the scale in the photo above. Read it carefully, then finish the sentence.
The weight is 70 kg
